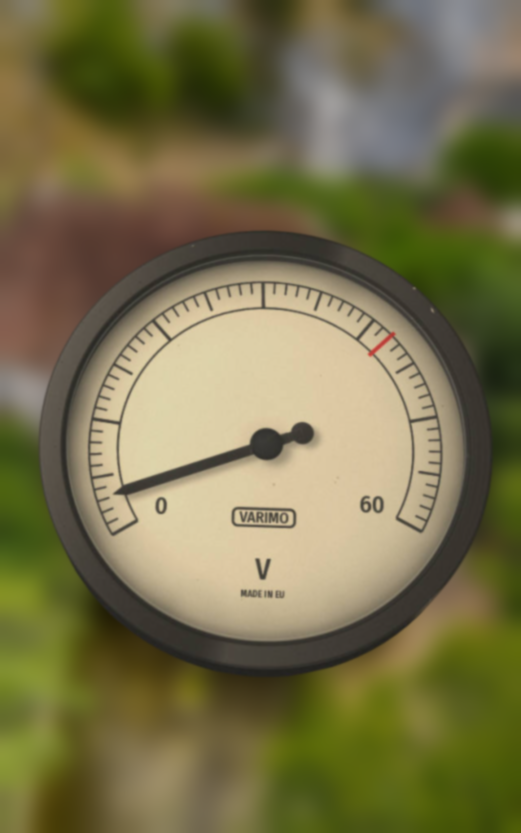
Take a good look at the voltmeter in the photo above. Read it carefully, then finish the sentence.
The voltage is 3 V
